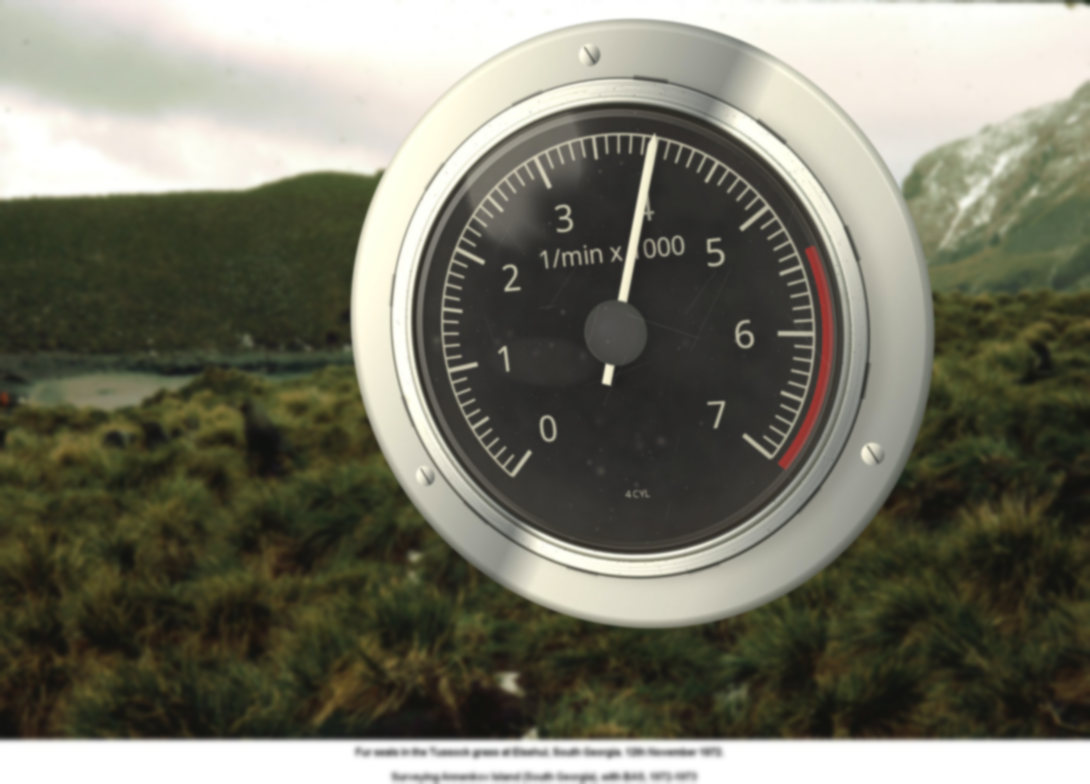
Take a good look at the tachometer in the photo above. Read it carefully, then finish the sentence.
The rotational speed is 4000 rpm
